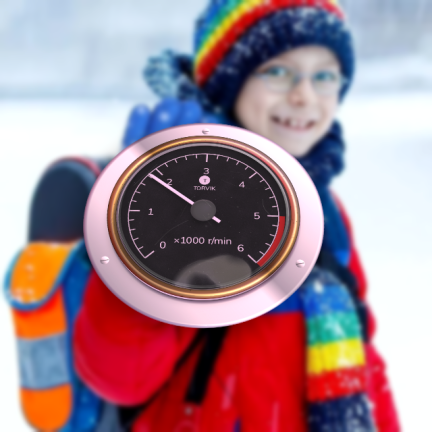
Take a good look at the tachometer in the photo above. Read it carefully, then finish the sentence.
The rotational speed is 1800 rpm
